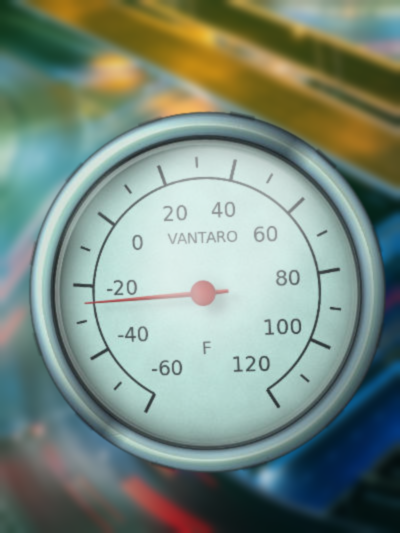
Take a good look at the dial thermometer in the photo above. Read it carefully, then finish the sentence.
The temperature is -25 °F
